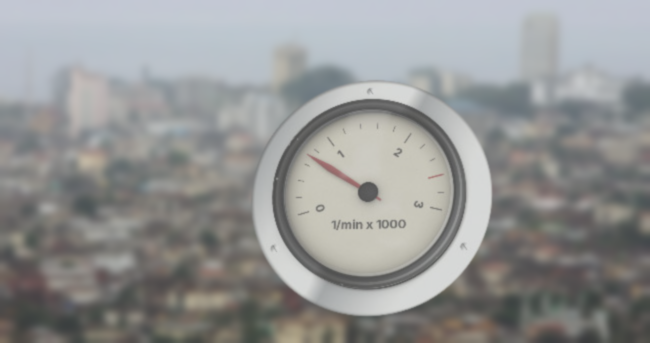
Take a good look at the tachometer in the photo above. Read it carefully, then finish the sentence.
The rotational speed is 700 rpm
